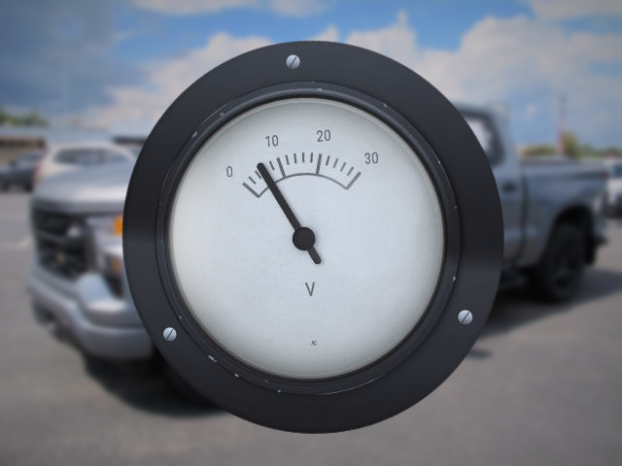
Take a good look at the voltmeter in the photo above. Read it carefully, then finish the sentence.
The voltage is 6 V
